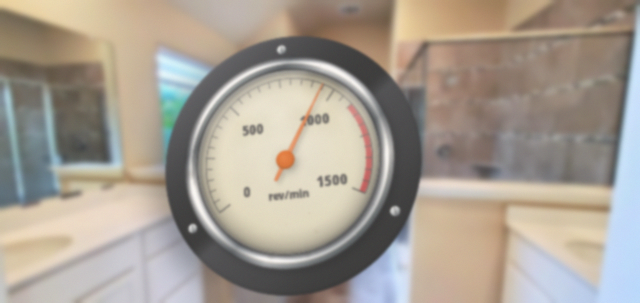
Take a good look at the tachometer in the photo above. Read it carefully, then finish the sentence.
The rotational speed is 950 rpm
